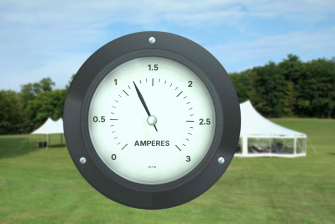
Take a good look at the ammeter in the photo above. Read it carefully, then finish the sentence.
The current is 1.2 A
